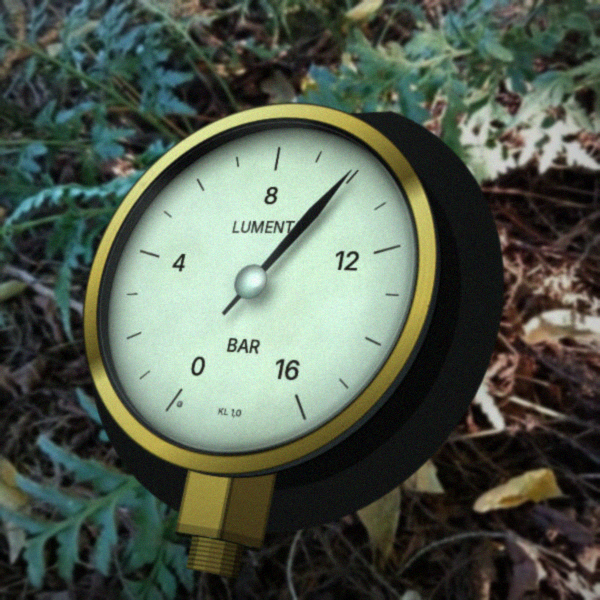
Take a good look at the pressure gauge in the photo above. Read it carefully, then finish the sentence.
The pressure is 10 bar
